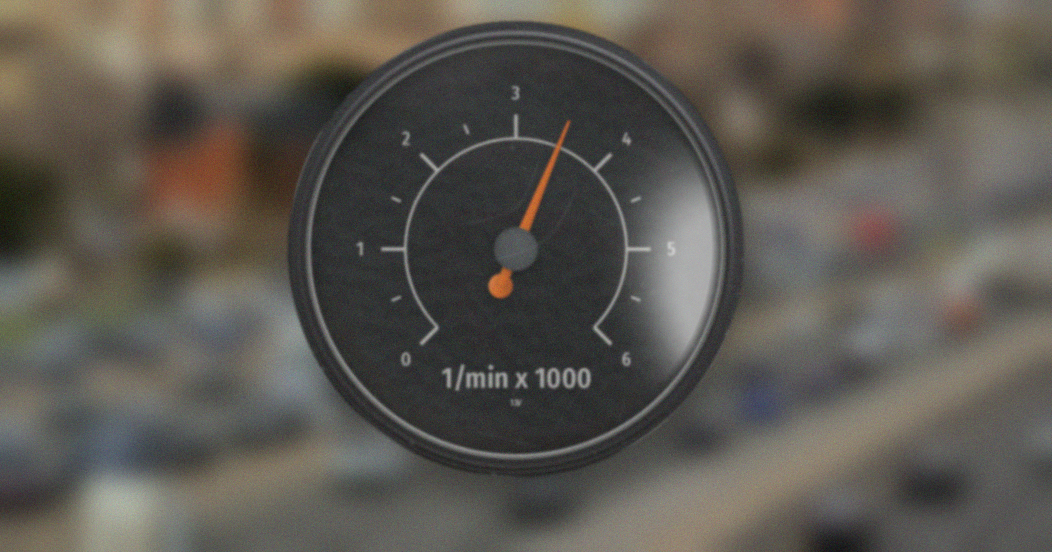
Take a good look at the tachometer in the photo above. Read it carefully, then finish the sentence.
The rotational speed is 3500 rpm
